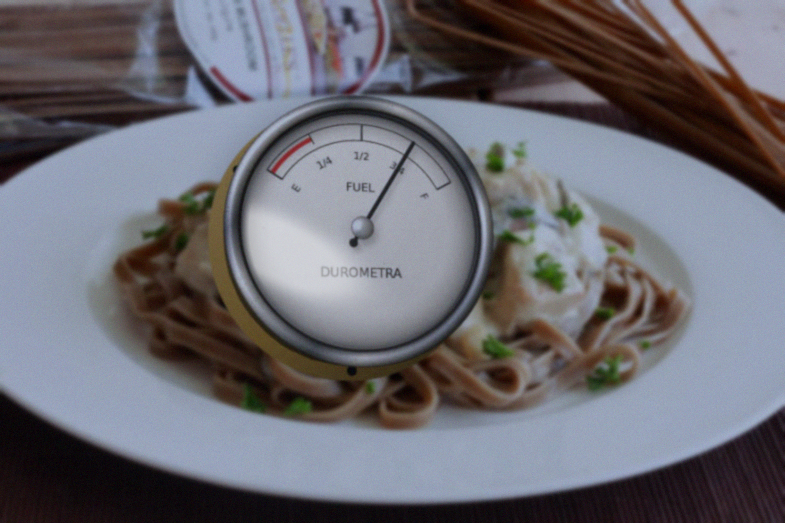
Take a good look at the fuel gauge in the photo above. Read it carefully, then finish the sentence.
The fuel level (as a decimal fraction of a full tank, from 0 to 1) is 0.75
